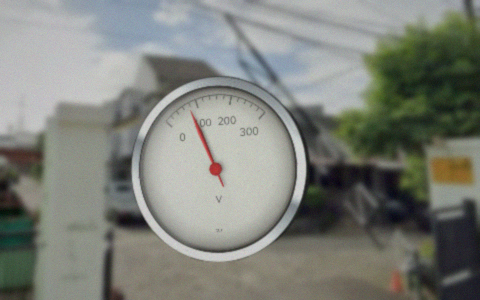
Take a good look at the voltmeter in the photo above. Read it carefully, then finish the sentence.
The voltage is 80 V
